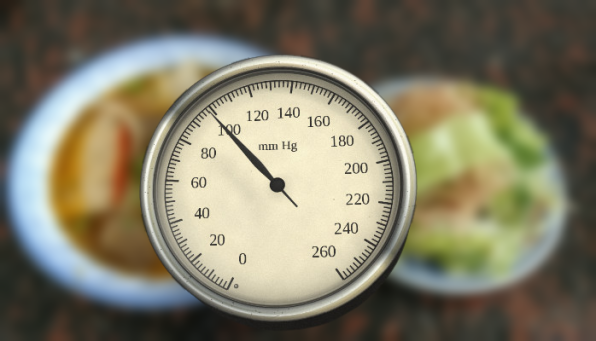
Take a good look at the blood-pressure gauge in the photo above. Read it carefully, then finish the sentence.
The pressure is 98 mmHg
